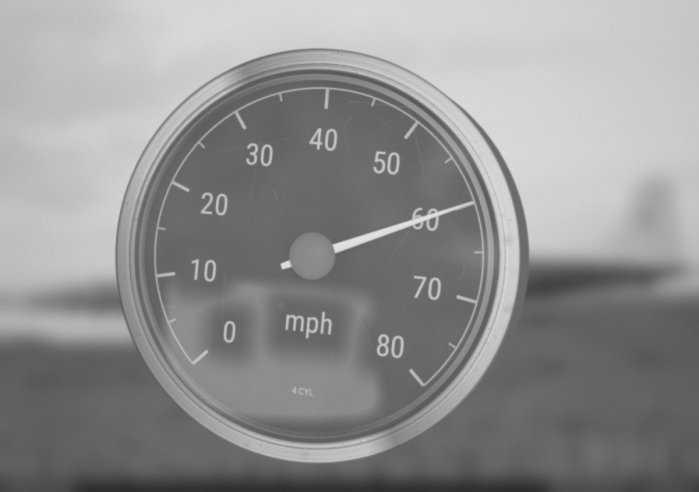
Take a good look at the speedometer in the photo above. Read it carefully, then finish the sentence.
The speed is 60 mph
